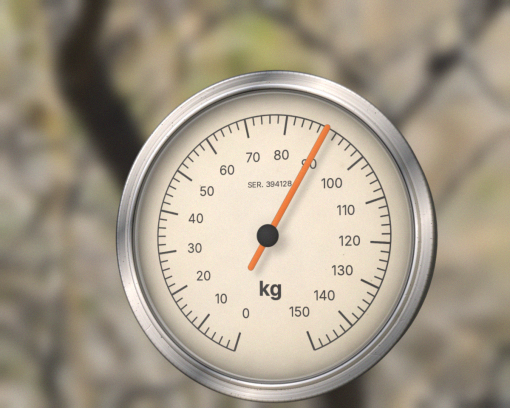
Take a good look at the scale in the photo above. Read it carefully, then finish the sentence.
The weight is 90 kg
